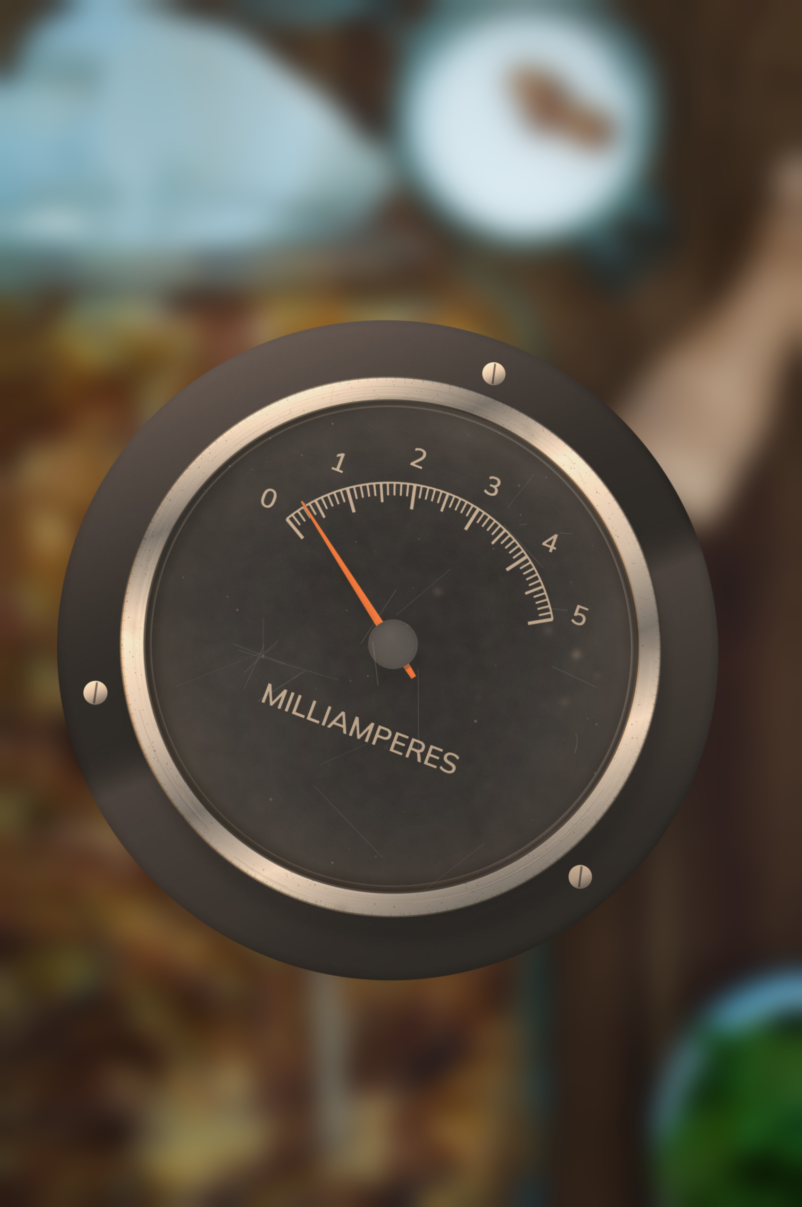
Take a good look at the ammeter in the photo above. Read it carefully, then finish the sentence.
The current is 0.3 mA
